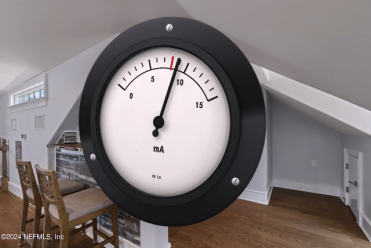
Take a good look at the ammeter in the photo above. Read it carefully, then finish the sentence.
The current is 9 mA
